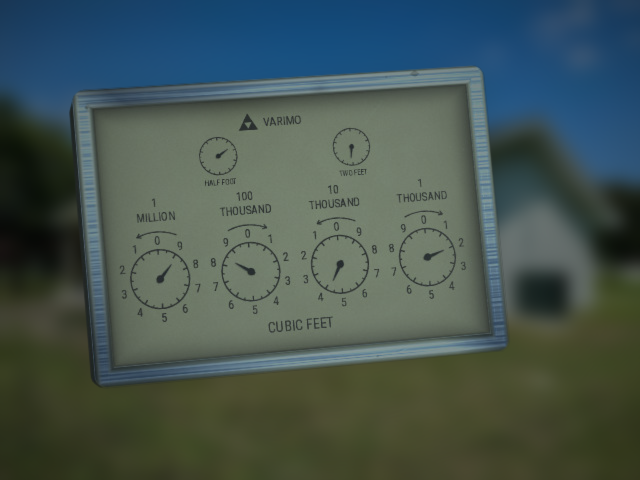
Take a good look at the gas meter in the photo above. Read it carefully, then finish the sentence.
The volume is 884200 ft³
